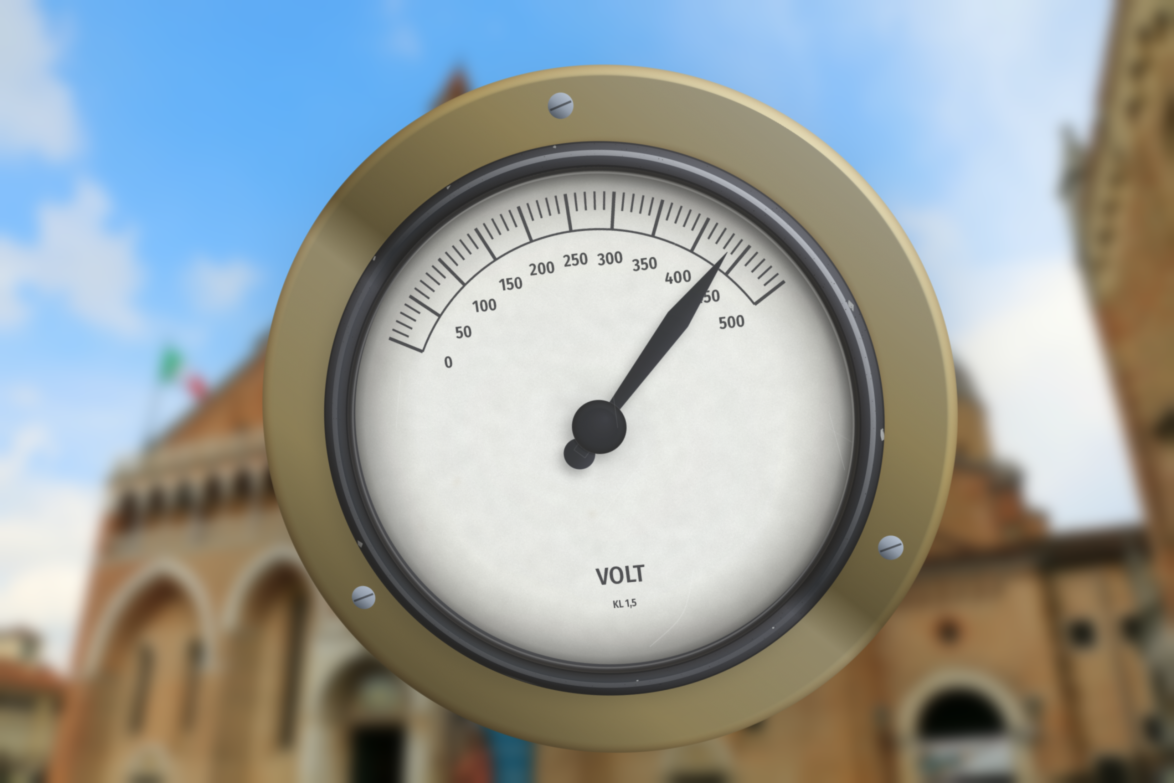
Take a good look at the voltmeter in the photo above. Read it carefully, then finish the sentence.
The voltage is 435 V
